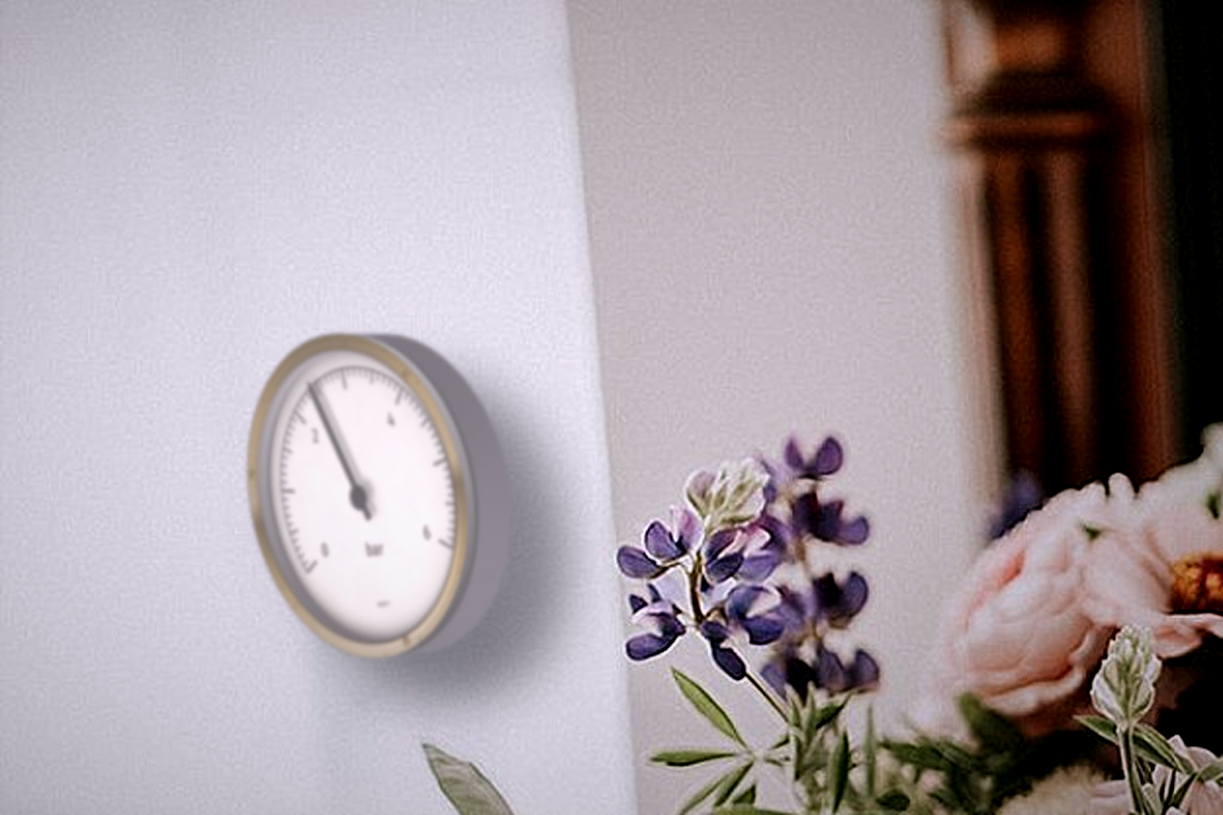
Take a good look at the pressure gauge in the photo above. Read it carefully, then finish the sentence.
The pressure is 2.5 bar
